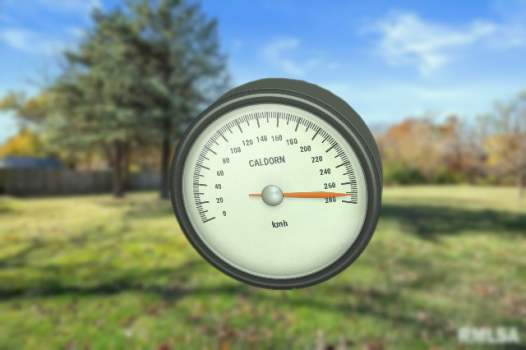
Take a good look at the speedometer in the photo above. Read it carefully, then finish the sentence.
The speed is 270 km/h
